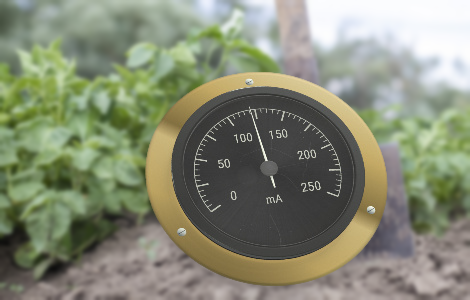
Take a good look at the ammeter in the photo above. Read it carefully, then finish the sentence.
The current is 120 mA
